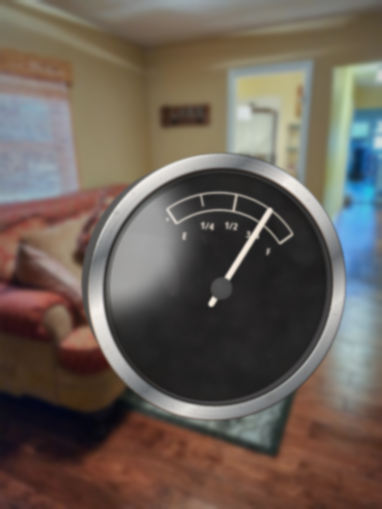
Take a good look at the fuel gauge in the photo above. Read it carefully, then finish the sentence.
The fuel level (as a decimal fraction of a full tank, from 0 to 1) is 0.75
